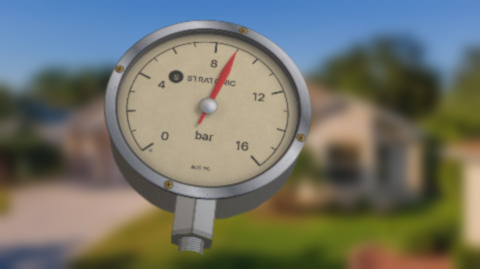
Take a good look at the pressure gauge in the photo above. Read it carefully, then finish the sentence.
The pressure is 9 bar
